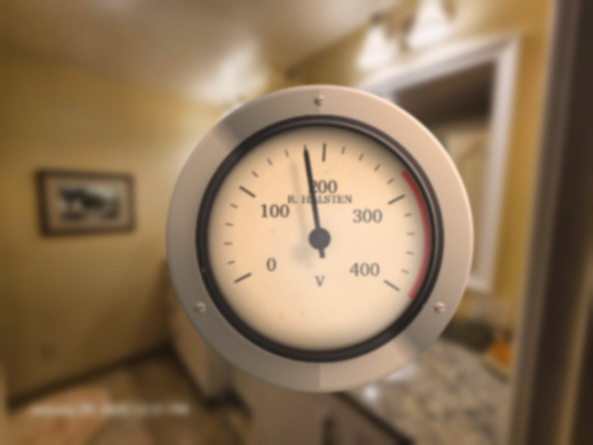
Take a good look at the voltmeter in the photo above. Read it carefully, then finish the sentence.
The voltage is 180 V
